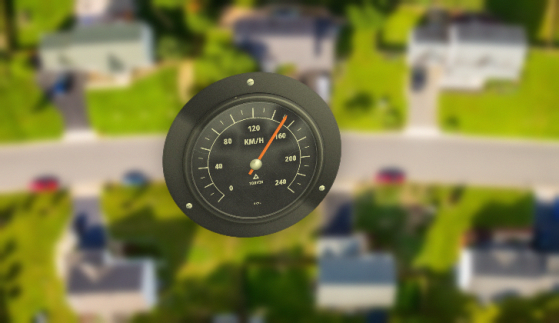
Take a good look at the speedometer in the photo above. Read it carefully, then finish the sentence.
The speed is 150 km/h
